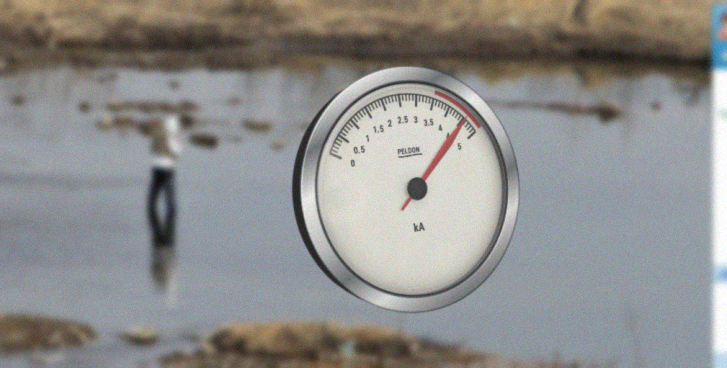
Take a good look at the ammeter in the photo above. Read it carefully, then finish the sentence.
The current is 4.5 kA
